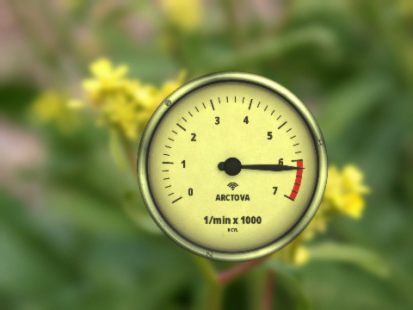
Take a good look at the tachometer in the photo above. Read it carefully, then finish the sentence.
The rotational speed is 6200 rpm
